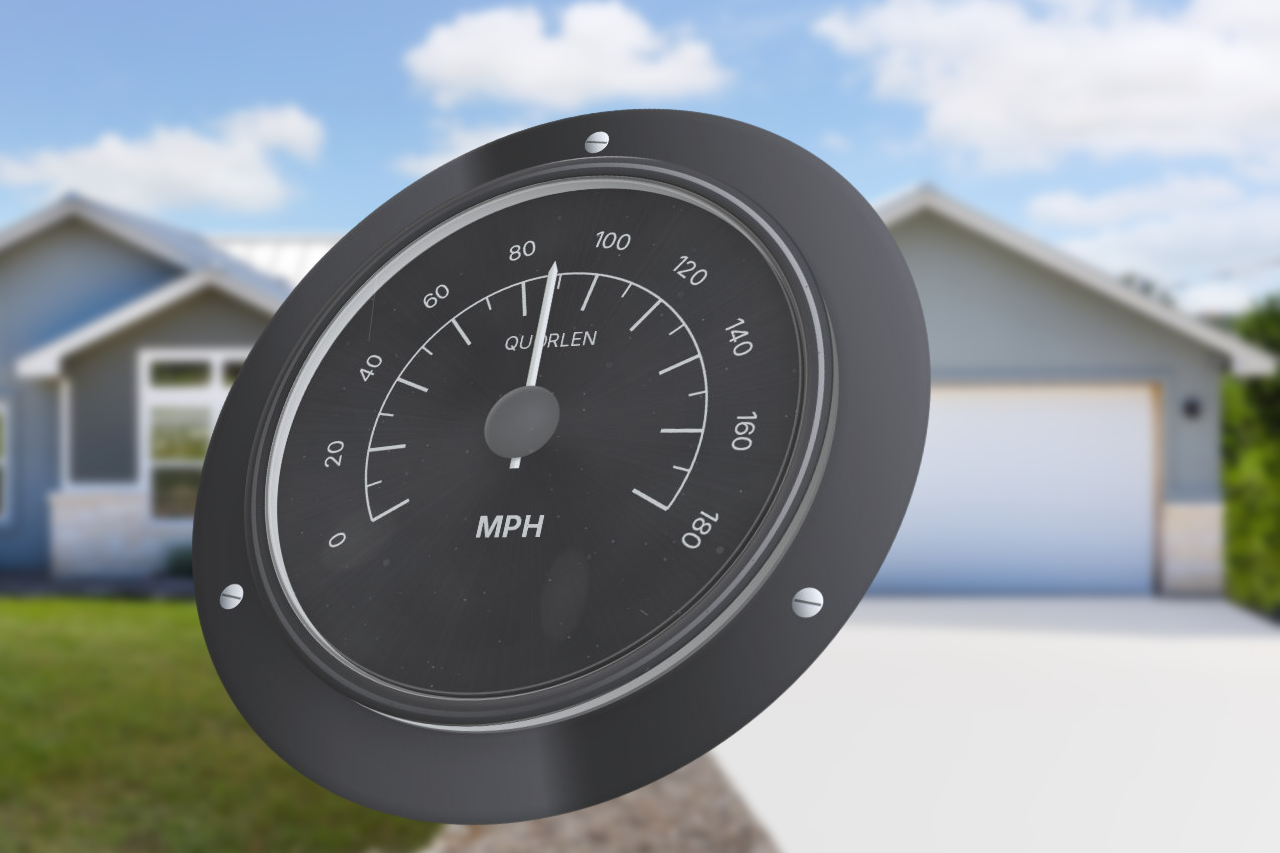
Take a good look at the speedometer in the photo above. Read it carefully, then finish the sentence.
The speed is 90 mph
